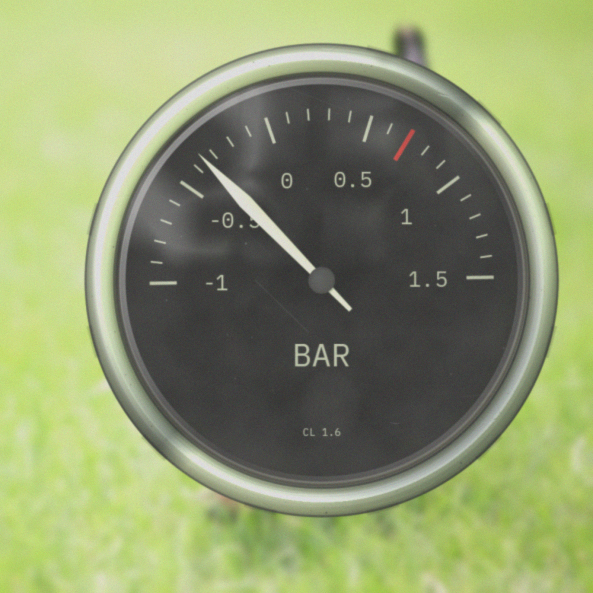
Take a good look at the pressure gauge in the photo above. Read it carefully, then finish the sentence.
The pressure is -0.35 bar
